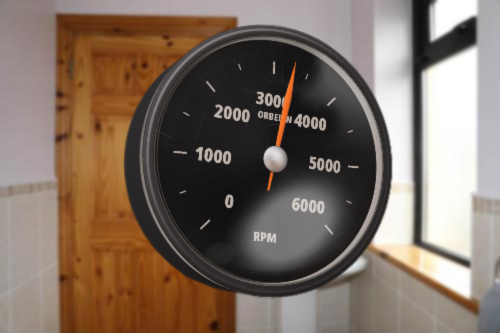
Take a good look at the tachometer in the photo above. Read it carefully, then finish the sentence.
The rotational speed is 3250 rpm
